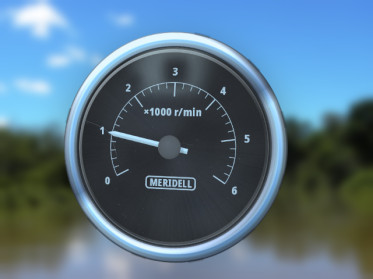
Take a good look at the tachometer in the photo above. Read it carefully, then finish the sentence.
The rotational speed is 1000 rpm
